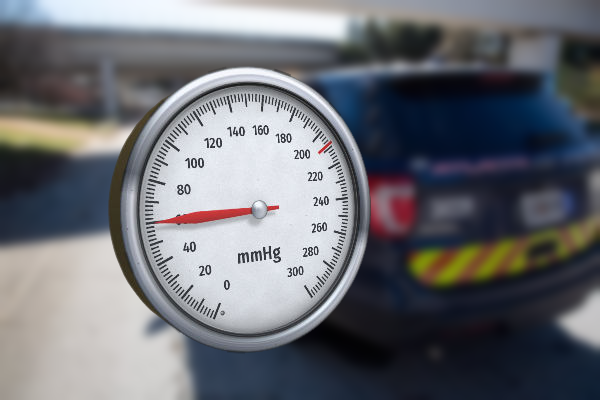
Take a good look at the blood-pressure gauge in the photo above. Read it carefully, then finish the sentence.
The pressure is 60 mmHg
